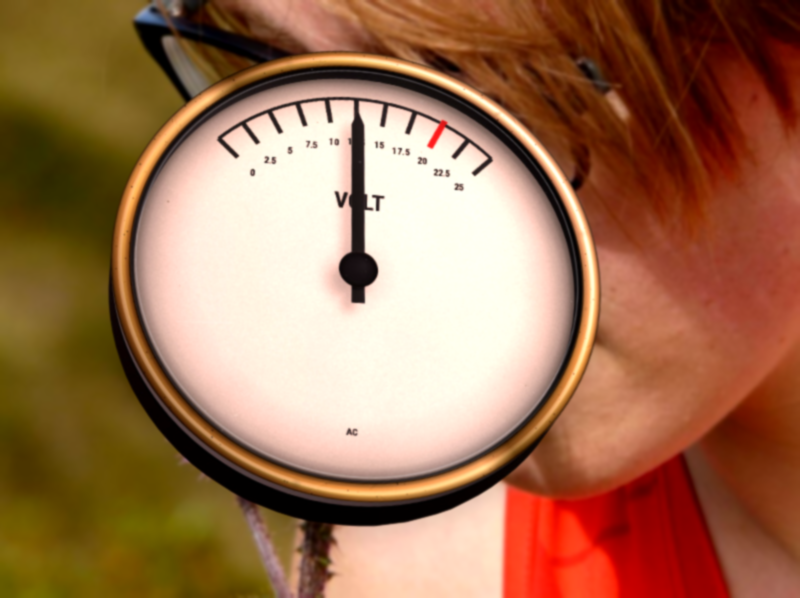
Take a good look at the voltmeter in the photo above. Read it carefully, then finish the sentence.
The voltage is 12.5 V
